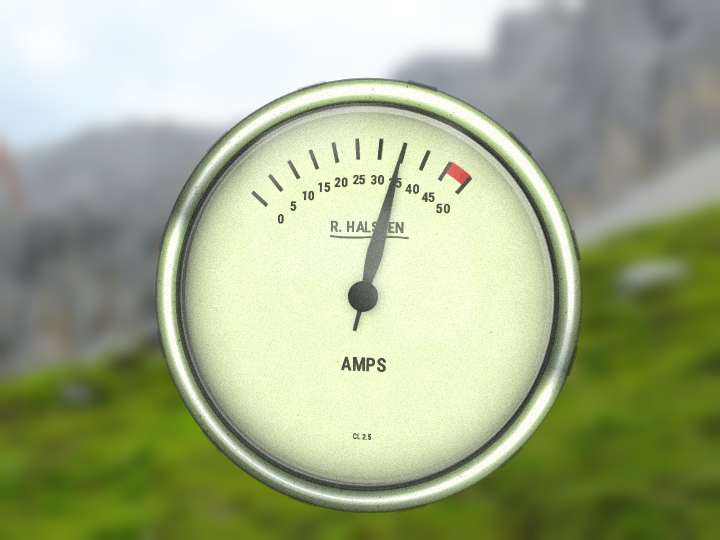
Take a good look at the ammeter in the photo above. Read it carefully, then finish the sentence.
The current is 35 A
